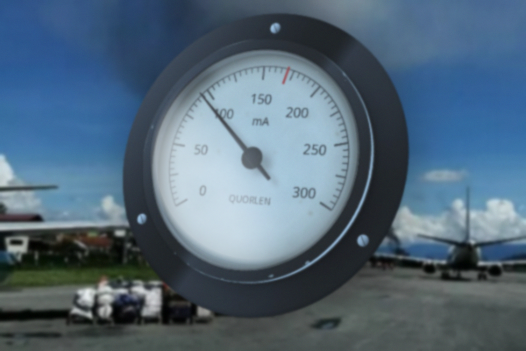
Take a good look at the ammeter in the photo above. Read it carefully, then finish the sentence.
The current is 95 mA
